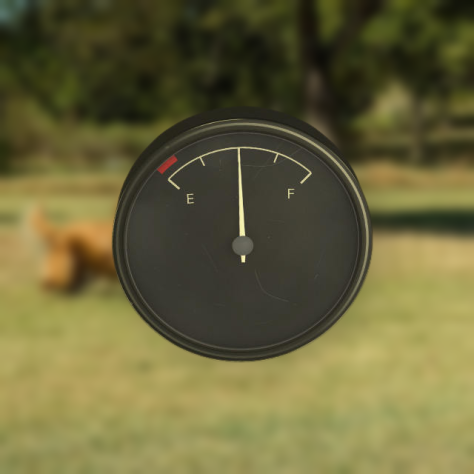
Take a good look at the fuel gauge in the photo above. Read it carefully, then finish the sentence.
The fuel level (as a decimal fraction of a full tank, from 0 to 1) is 0.5
